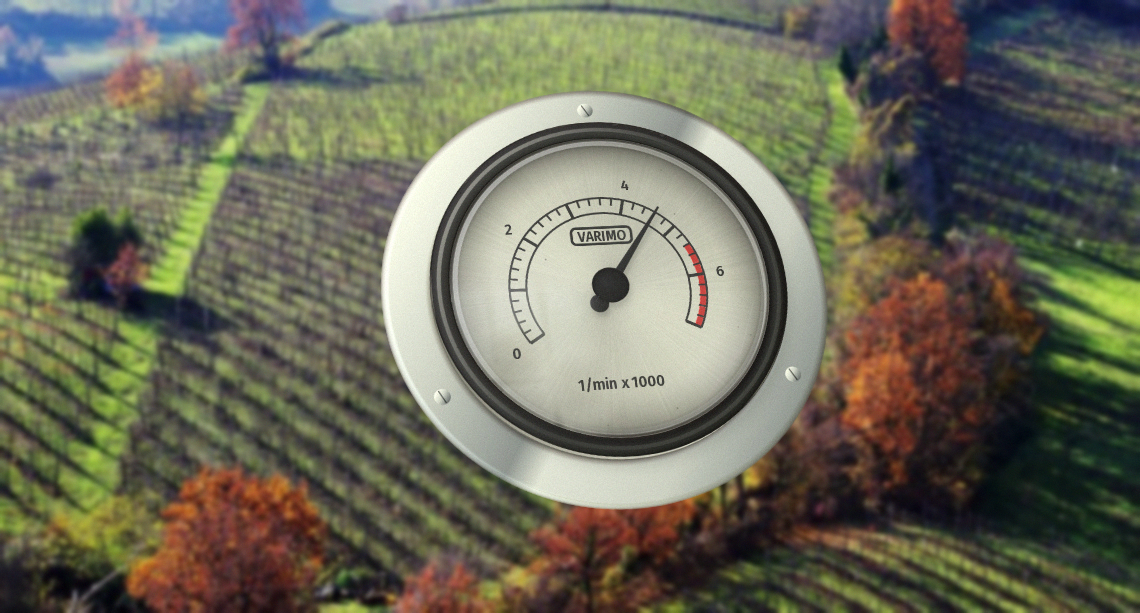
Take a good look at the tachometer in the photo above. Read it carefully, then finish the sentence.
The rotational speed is 4600 rpm
